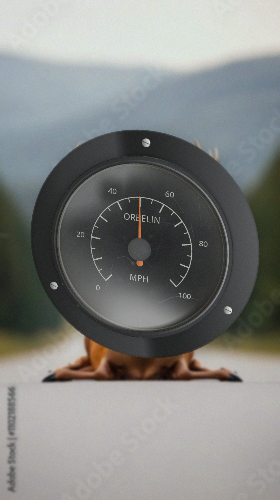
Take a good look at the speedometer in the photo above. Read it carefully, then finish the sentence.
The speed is 50 mph
